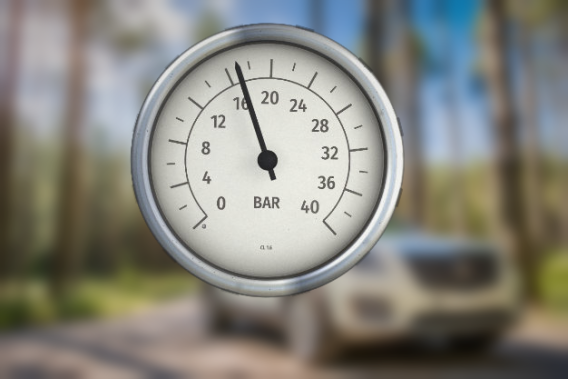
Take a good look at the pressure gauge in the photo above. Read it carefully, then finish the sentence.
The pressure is 17 bar
